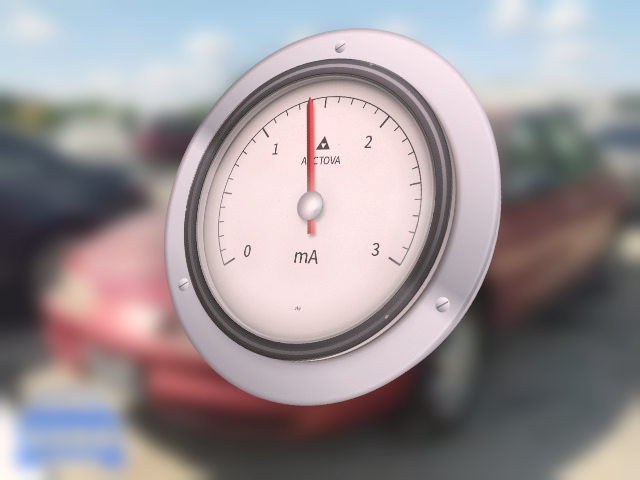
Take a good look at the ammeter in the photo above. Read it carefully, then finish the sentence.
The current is 1.4 mA
